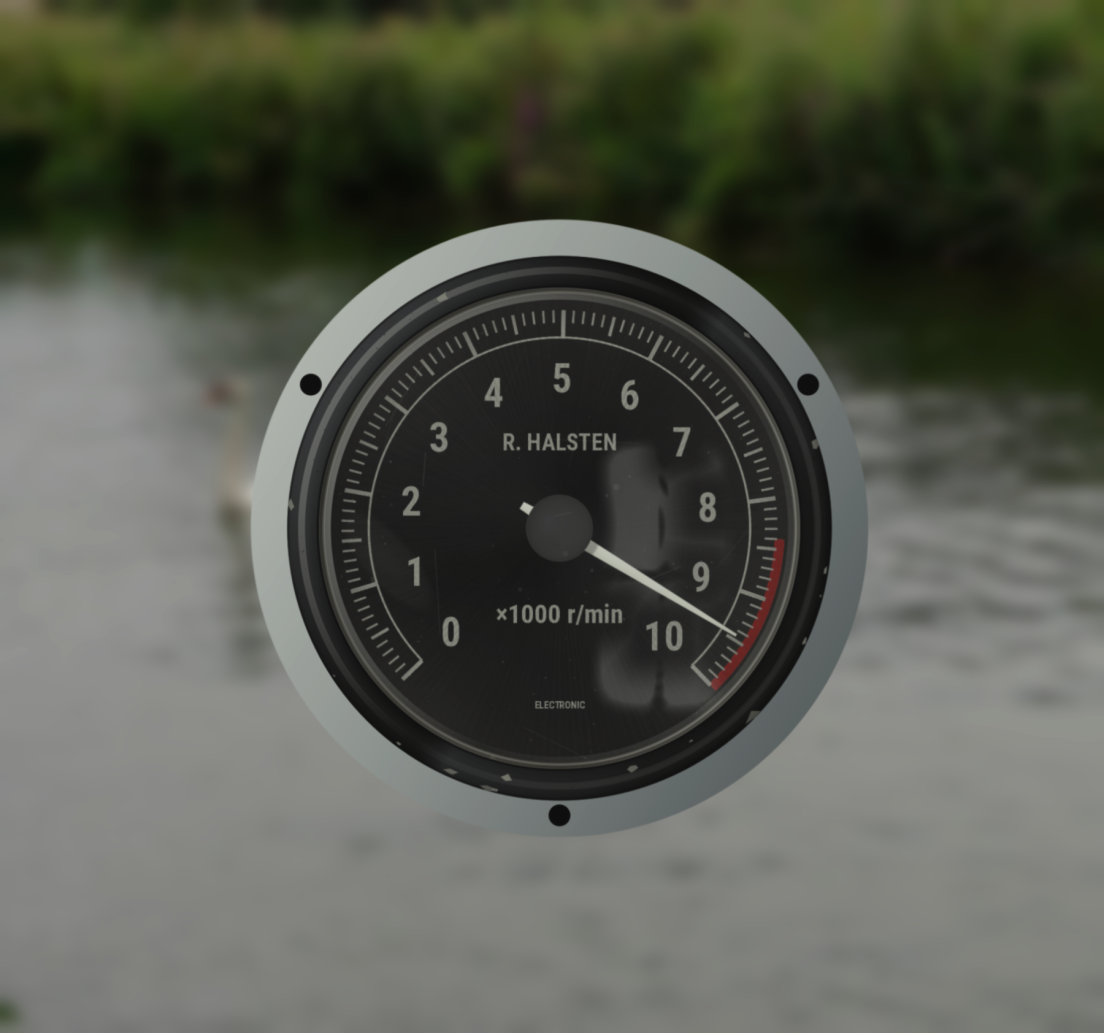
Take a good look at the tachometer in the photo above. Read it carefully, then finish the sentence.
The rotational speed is 9450 rpm
